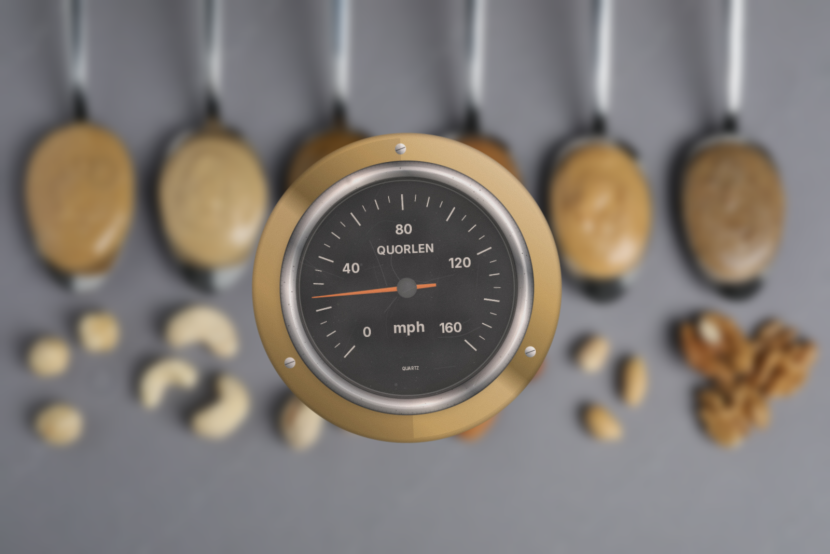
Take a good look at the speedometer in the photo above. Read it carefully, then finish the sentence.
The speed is 25 mph
